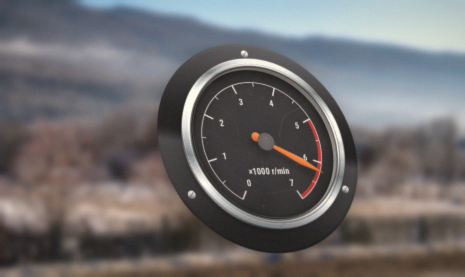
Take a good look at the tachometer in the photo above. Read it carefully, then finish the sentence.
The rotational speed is 6250 rpm
